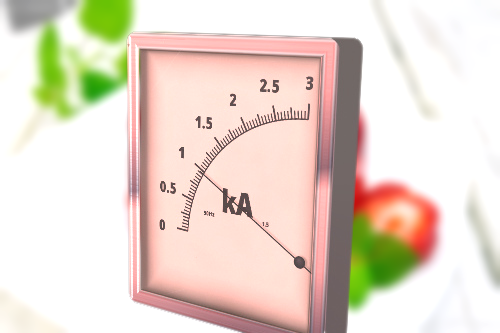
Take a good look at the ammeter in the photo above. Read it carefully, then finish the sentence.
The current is 1 kA
